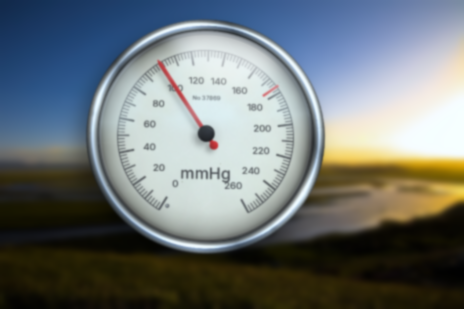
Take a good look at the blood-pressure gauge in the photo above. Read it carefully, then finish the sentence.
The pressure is 100 mmHg
